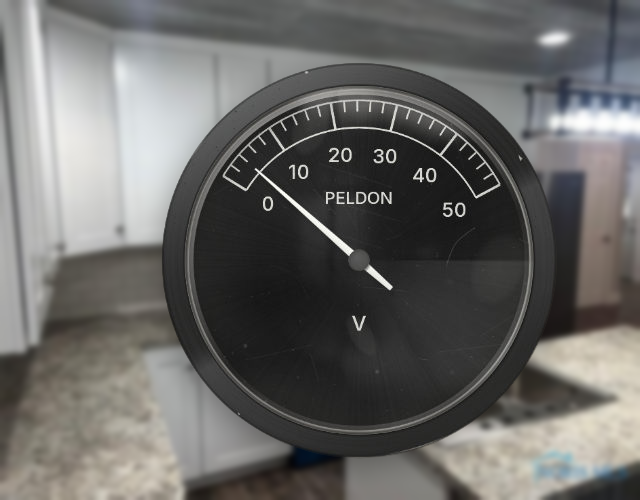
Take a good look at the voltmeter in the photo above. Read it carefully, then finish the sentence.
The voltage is 4 V
